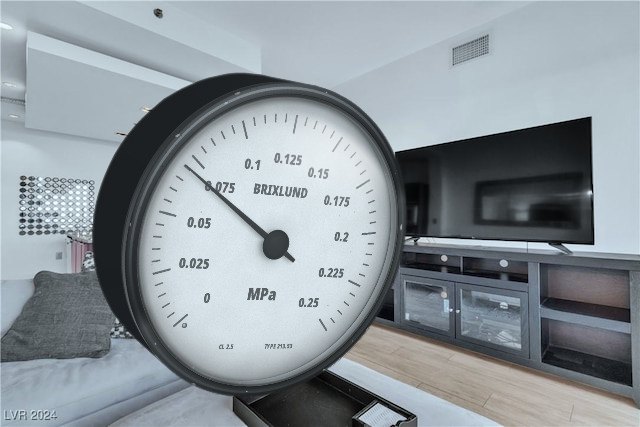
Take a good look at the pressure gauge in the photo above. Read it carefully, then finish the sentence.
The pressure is 0.07 MPa
